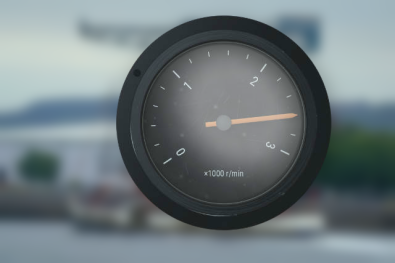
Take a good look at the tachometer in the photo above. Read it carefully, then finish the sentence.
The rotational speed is 2600 rpm
